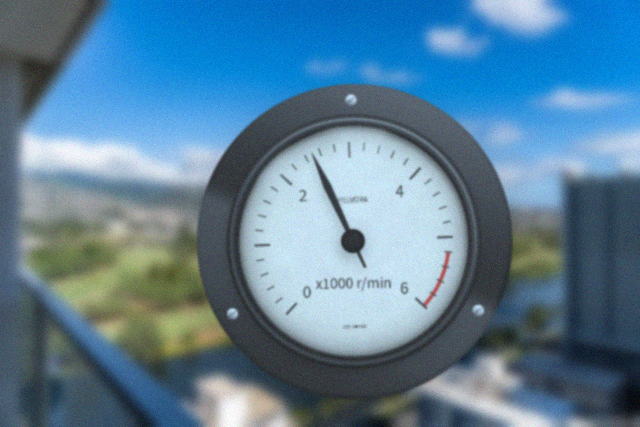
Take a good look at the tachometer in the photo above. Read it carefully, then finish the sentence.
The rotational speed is 2500 rpm
